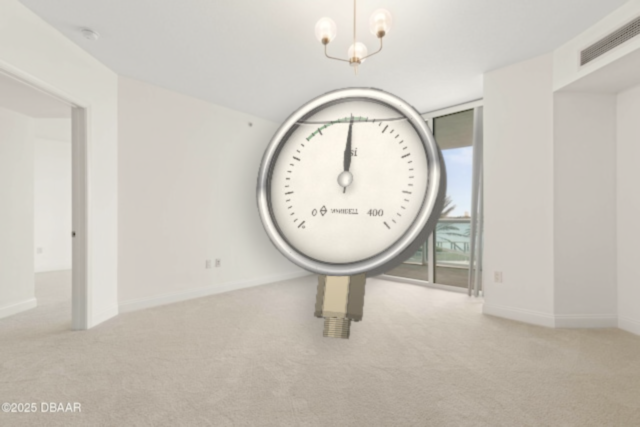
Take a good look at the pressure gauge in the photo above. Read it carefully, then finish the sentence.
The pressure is 200 psi
